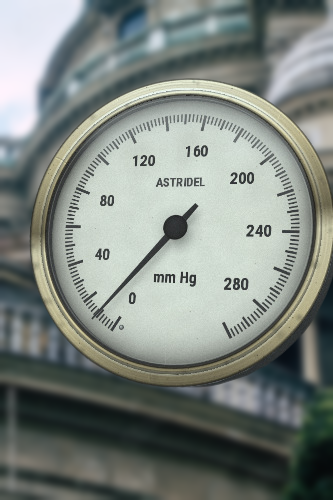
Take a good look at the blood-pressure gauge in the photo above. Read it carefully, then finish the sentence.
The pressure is 10 mmHg
